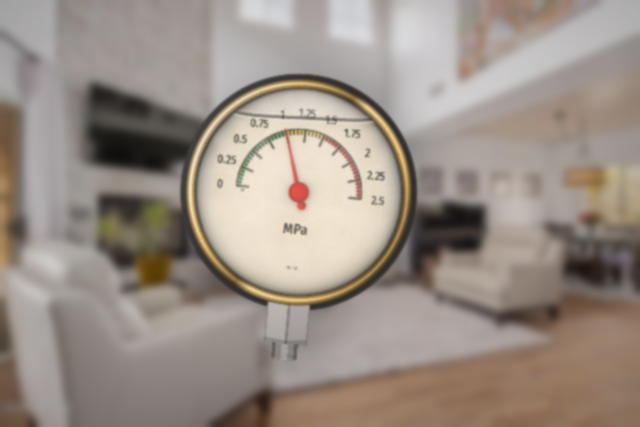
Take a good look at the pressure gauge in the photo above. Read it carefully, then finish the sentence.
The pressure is 1 MPa
